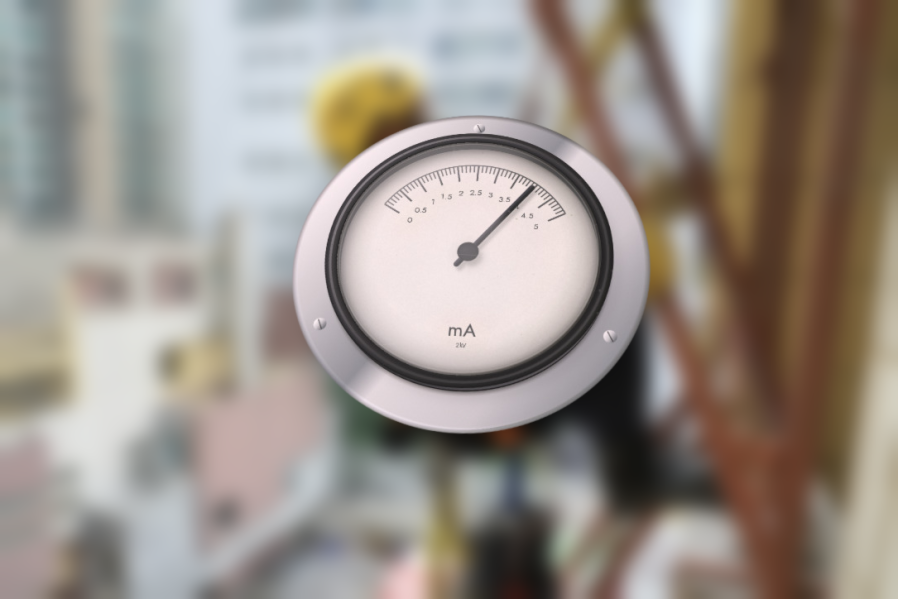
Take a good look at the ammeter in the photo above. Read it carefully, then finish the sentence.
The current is 4 mA
